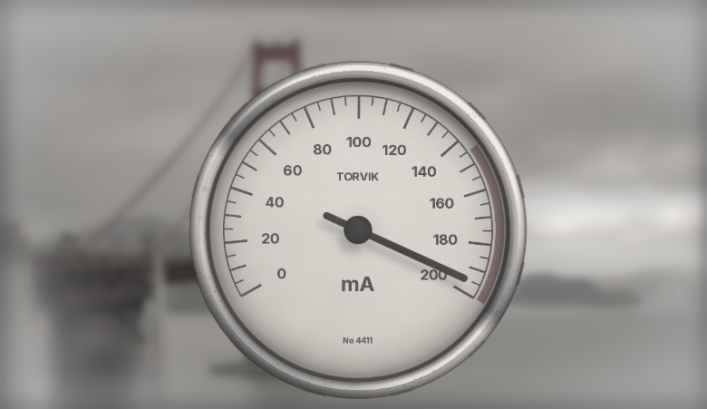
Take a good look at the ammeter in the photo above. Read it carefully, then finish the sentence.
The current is 195 mA
